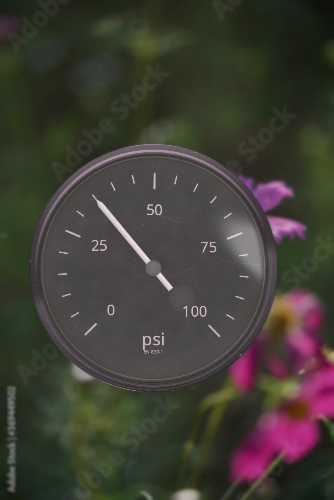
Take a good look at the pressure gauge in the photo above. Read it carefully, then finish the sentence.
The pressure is 35 psi
